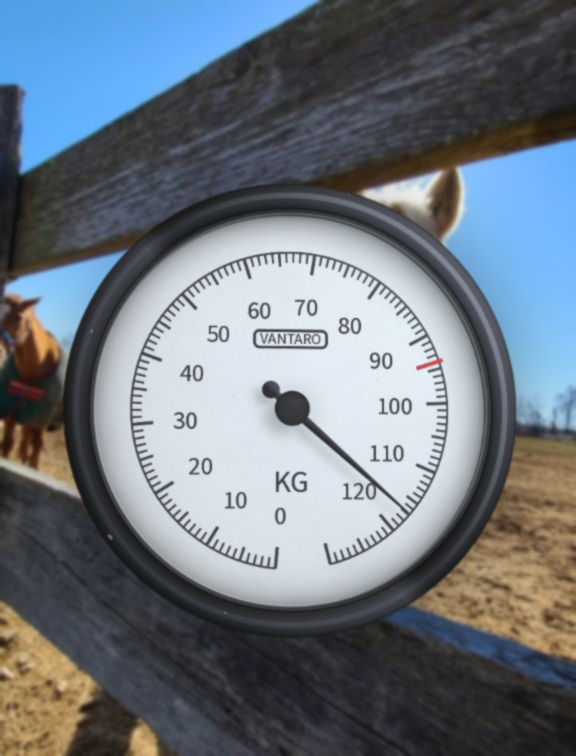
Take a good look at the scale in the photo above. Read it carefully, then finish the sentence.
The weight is 117 kg
